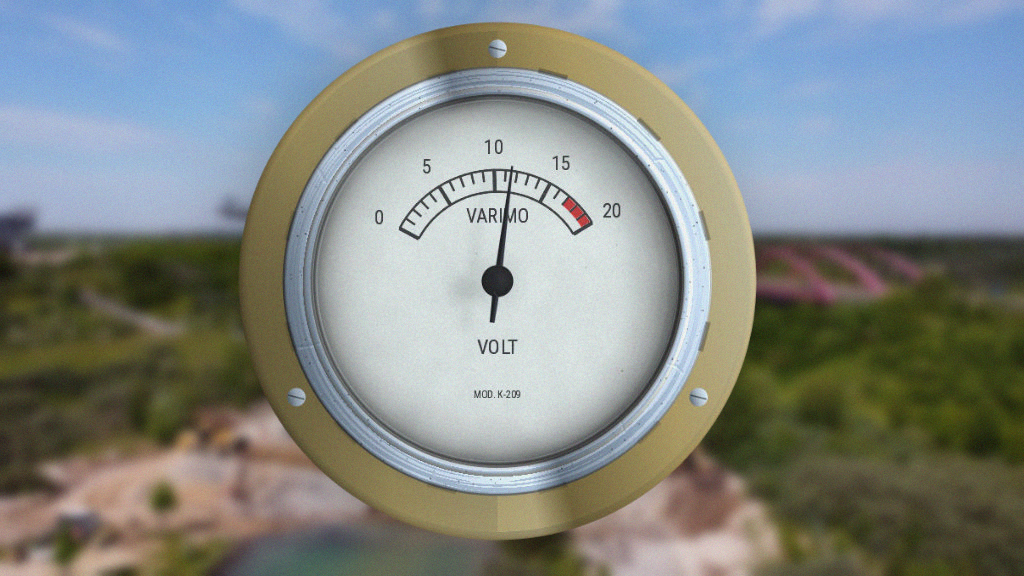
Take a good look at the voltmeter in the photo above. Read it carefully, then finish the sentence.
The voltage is 11.5 V
